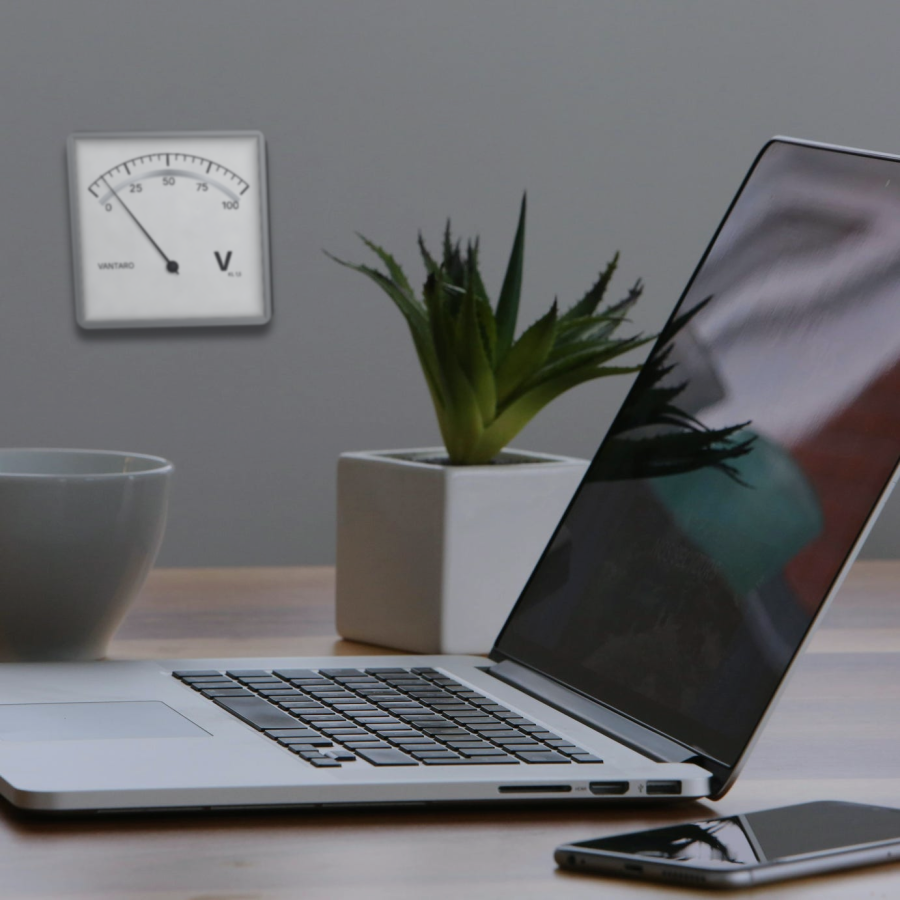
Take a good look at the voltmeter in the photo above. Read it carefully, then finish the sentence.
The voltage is 10 V
